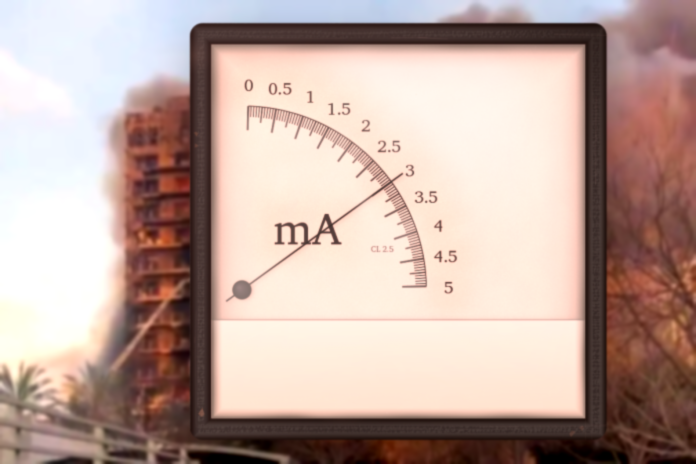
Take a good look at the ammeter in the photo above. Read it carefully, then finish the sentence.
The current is 3 mA
